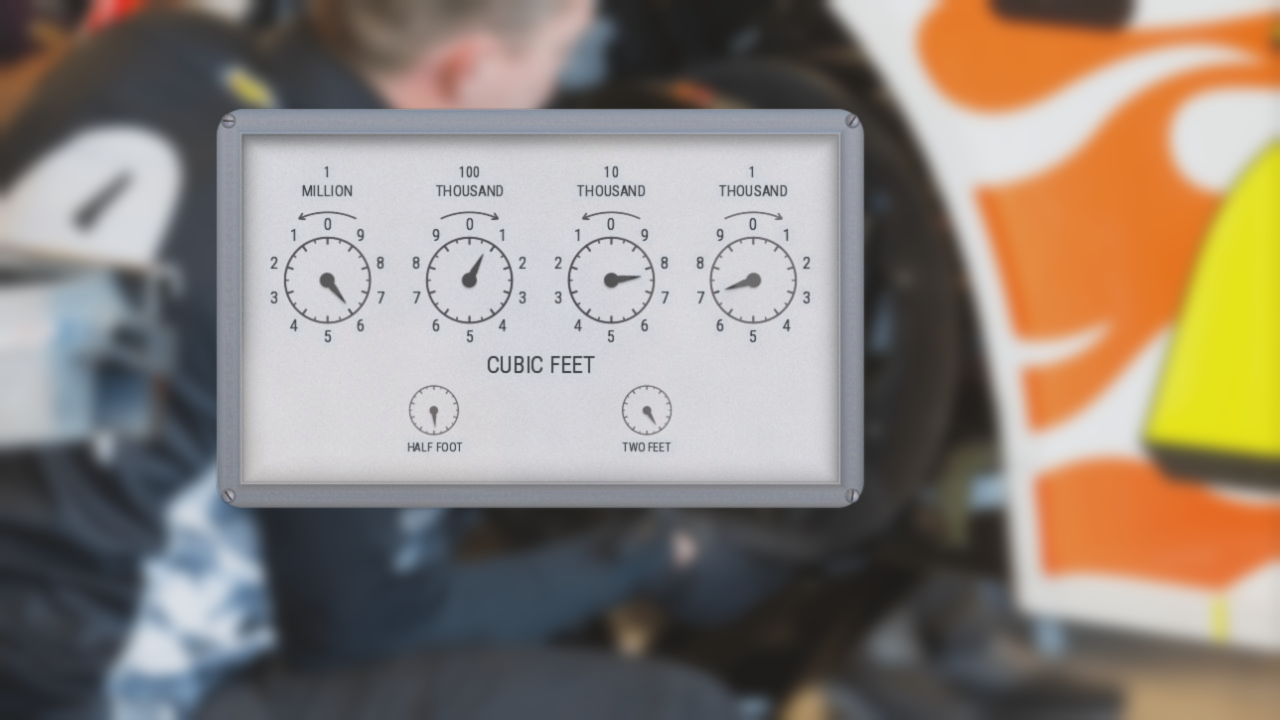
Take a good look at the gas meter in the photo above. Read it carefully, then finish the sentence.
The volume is 607700 ft³
